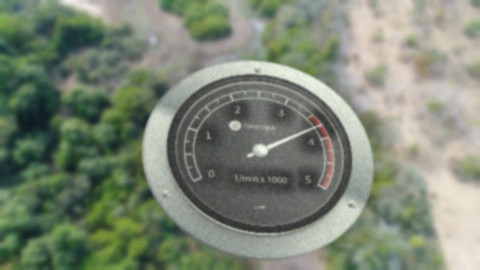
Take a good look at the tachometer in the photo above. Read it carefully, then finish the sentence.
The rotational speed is 3750 rpm
